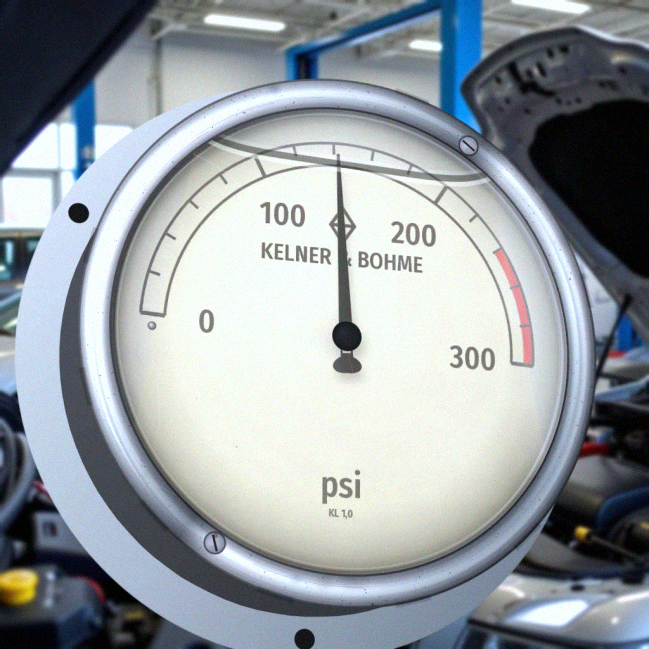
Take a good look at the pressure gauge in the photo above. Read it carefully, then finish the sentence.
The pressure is 140 psi
